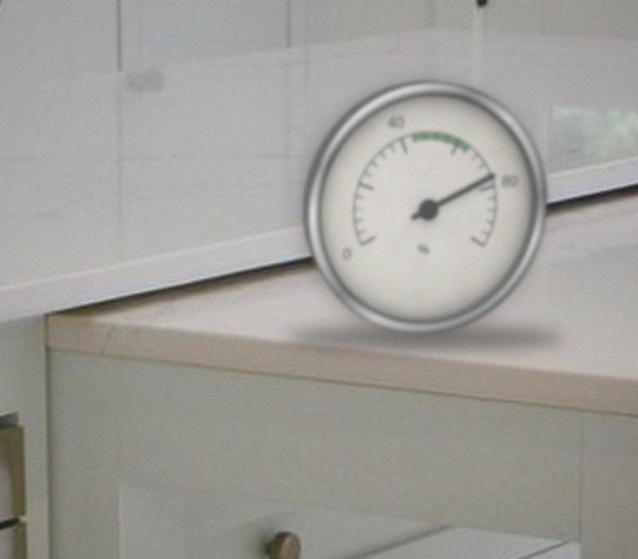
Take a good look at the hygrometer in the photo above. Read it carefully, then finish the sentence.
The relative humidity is 76 %
